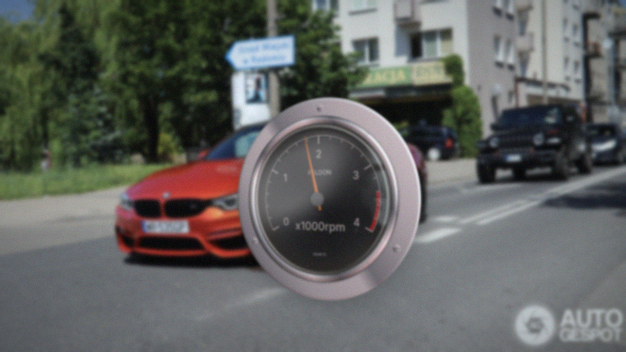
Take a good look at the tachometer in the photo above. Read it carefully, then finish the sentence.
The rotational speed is 1800 rpm
